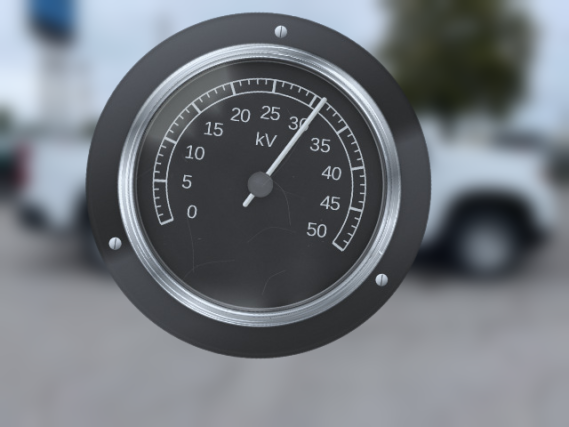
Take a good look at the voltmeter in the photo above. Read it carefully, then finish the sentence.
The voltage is 31 kV
